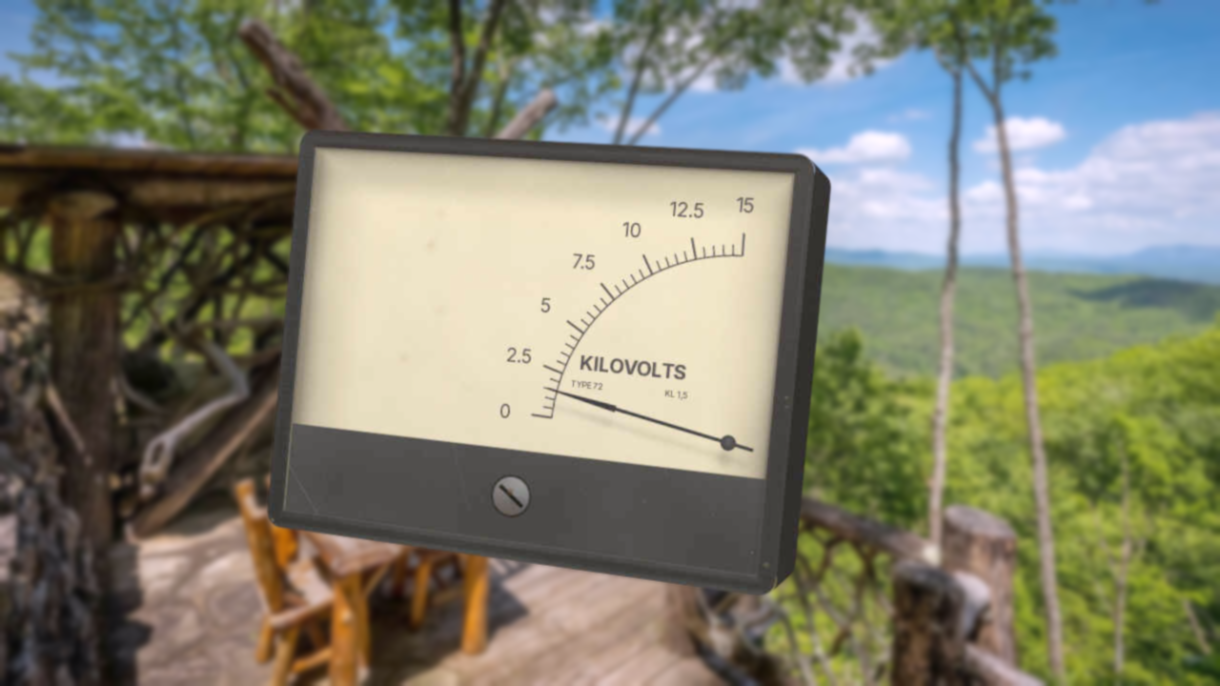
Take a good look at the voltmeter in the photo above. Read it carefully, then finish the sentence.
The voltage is 1.5 kV
